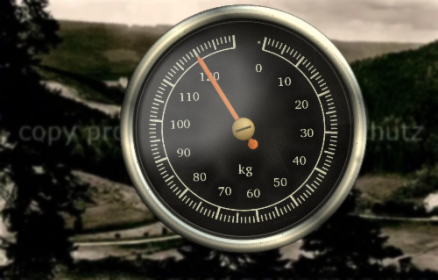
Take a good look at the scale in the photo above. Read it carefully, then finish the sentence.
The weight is 120 kg
